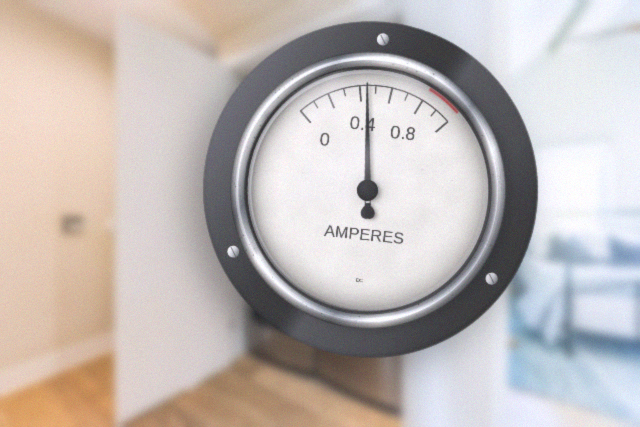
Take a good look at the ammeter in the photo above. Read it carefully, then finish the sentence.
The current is 0.45 A
